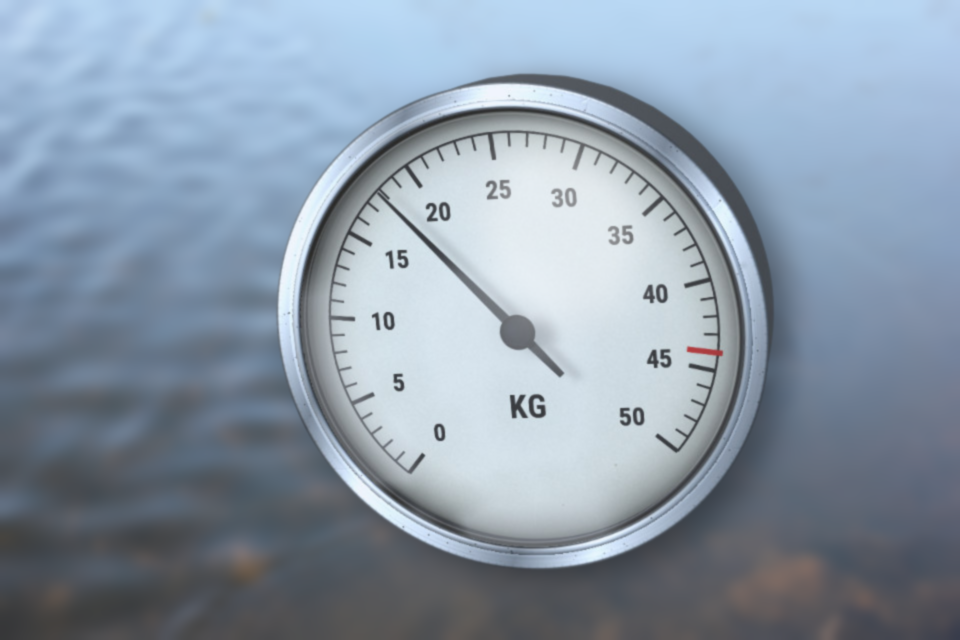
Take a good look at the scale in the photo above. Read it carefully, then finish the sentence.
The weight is 18 kg
